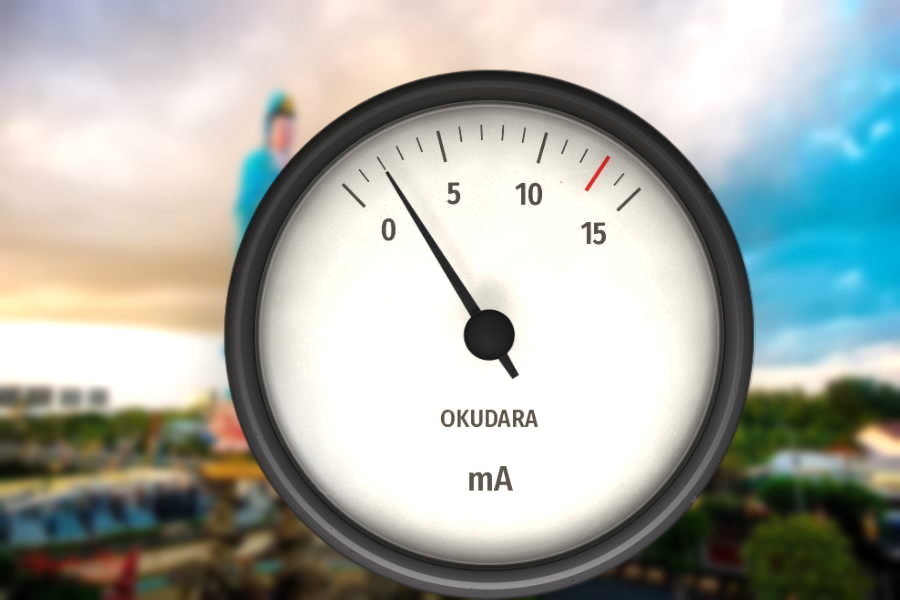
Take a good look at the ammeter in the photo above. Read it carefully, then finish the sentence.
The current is 2 mA
